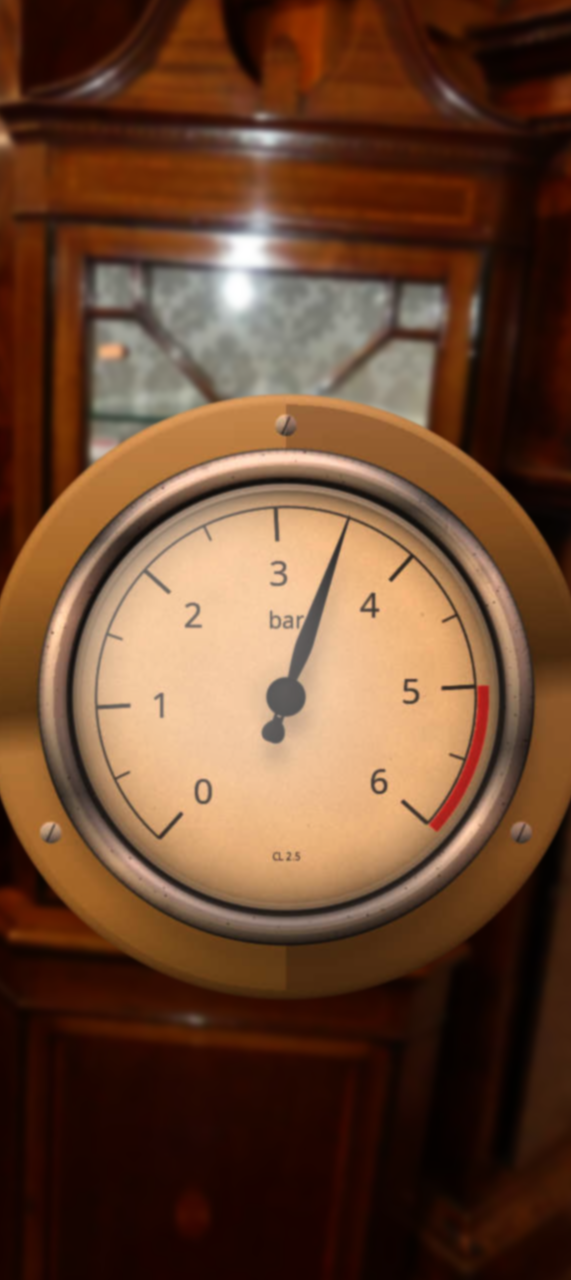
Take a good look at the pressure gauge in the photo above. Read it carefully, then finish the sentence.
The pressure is 3.5 bar
